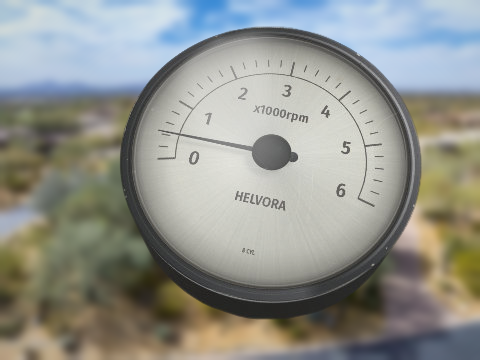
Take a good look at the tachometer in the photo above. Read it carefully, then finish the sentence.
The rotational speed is 400 rpm
